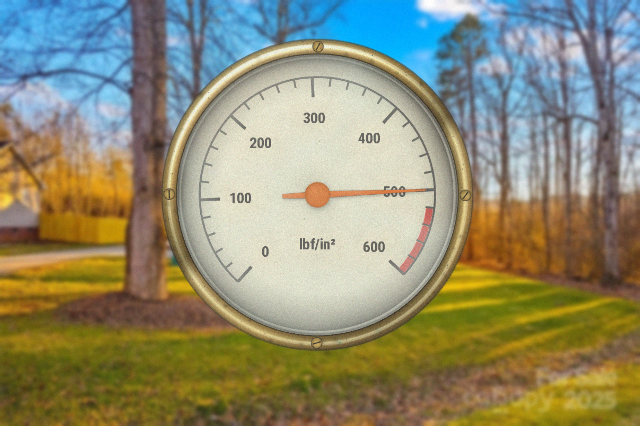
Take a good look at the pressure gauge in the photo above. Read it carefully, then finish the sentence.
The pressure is 500 psi
